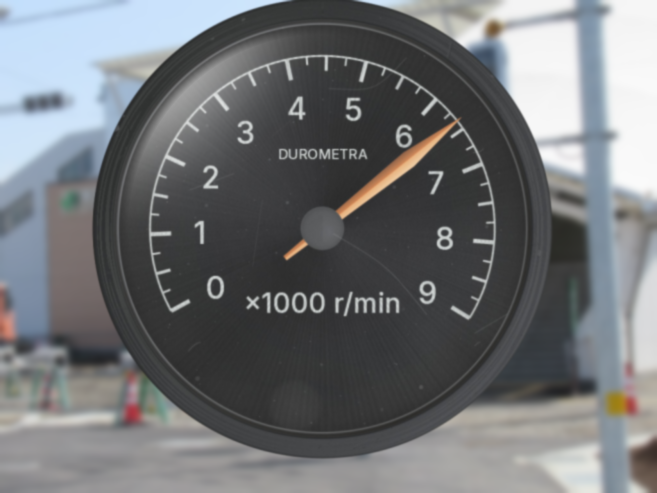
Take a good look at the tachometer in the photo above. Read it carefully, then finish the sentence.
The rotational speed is 6375 rpm
